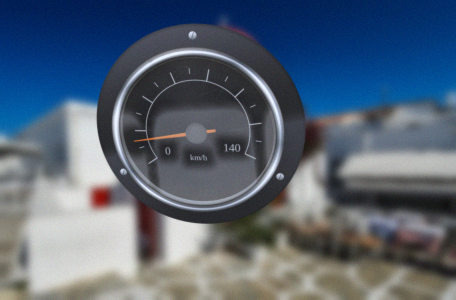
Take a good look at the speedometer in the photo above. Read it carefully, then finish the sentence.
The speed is 15 km/h
